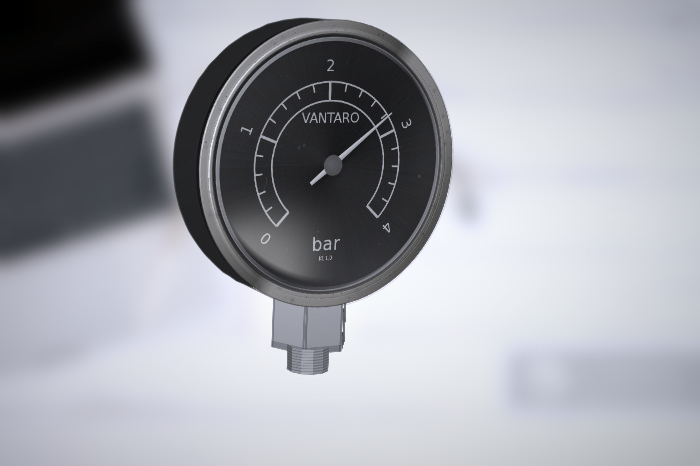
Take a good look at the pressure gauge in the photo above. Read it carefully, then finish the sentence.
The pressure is 2.8 bar
